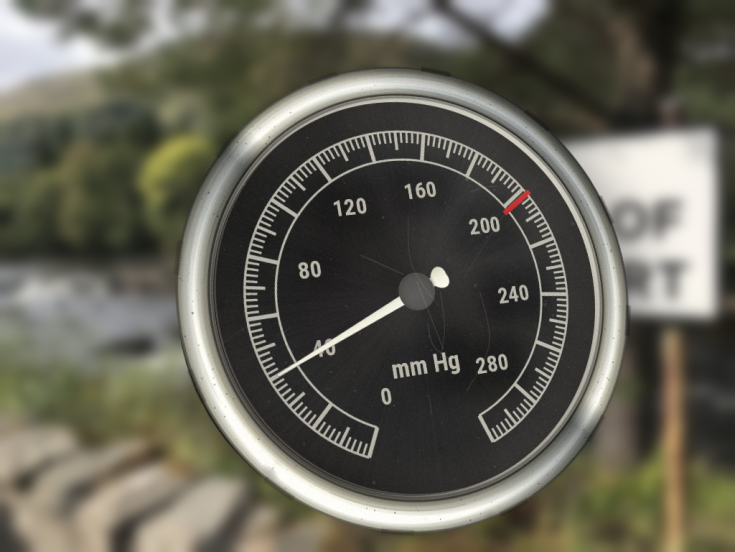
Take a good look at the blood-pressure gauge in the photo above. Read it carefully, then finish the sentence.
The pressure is 40 mmHg
